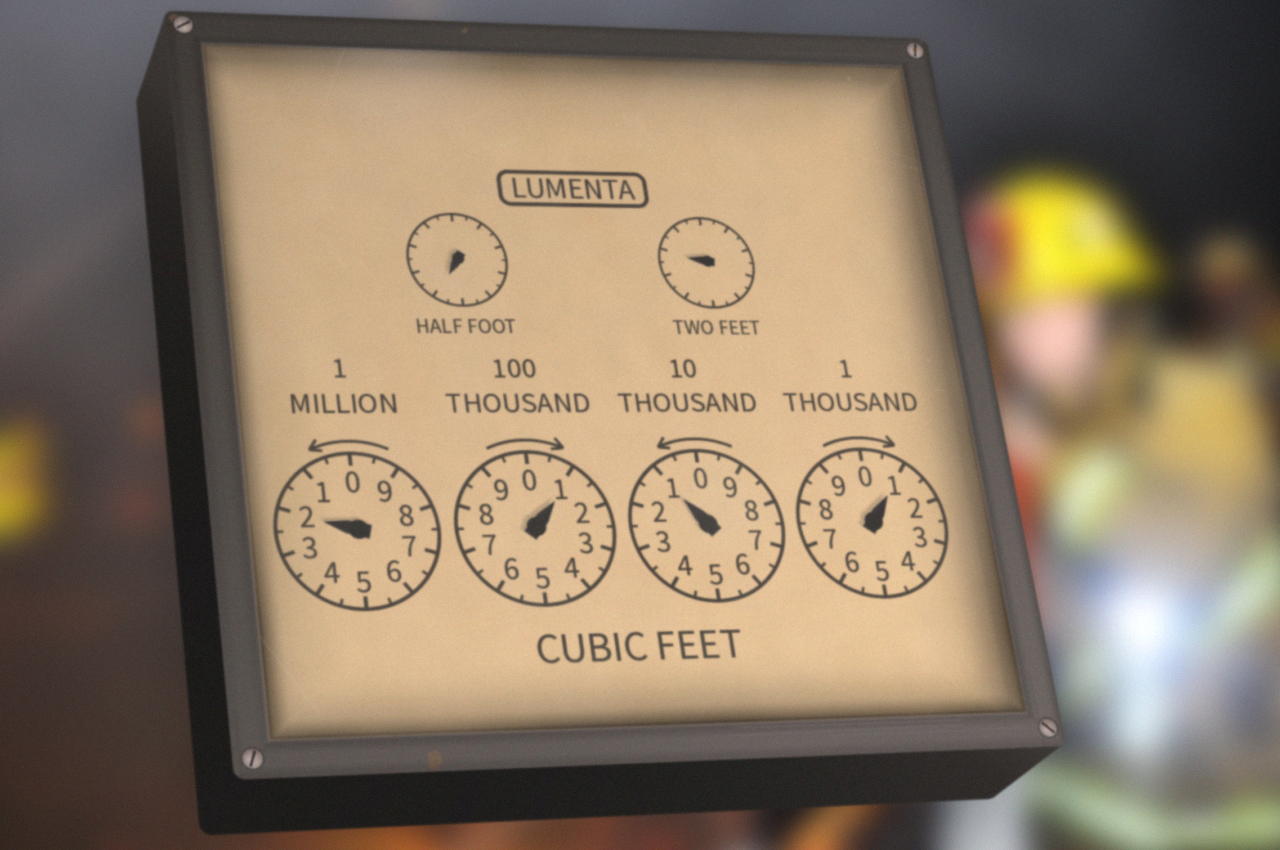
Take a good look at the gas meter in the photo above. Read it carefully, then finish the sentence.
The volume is 211100 ft³
